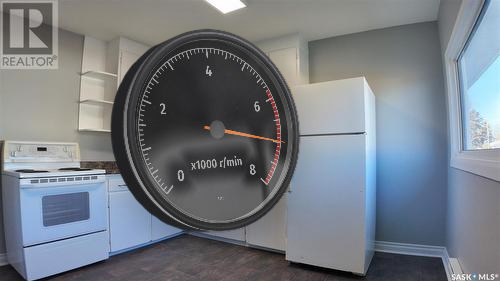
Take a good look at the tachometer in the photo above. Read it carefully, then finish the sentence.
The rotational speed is 7000 rpm
